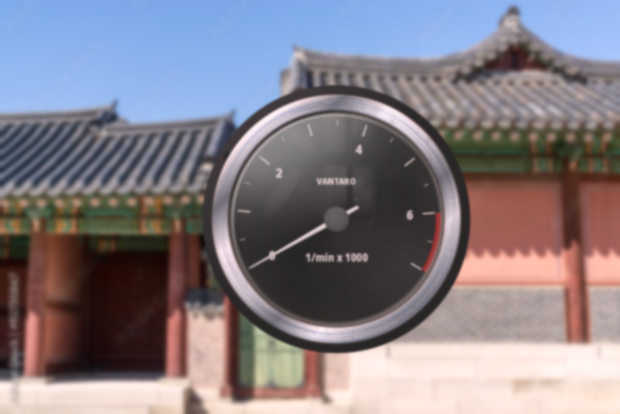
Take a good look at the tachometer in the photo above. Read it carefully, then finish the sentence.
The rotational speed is 0 rpm
